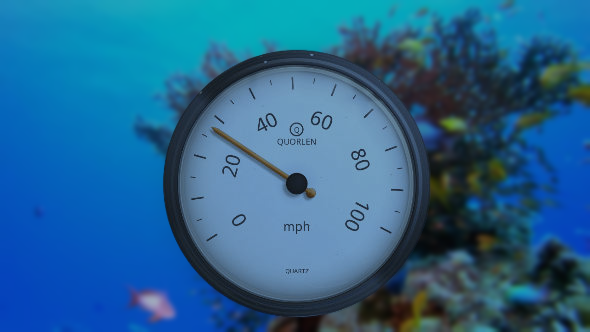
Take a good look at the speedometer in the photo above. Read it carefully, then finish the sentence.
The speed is 27.5 mph
